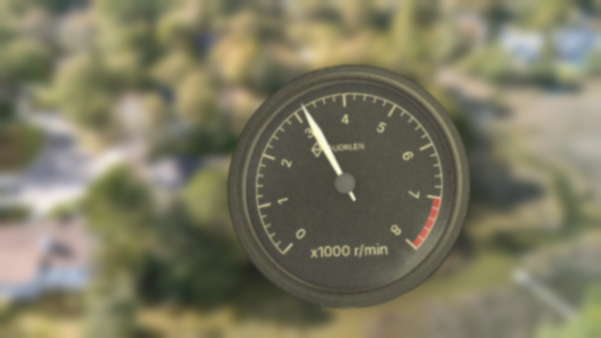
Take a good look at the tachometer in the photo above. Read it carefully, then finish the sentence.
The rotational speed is 3200 rpm
